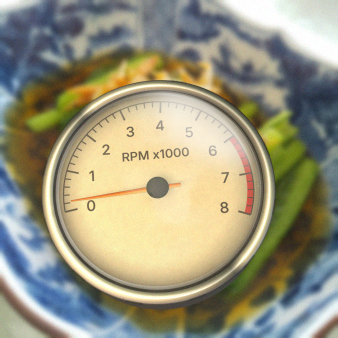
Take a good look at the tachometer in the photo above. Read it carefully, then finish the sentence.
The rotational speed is 200 rpm
